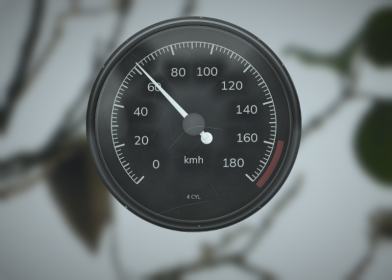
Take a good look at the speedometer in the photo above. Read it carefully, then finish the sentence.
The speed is 62 km/h
